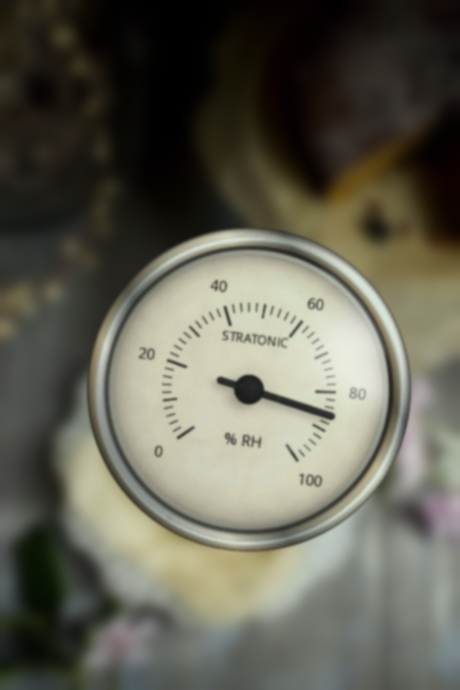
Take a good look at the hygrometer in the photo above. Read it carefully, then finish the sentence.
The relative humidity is 86 %
